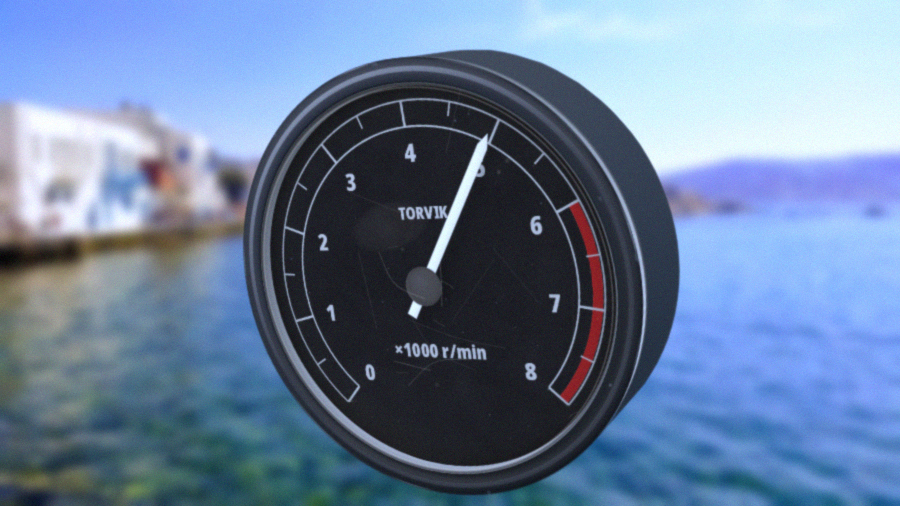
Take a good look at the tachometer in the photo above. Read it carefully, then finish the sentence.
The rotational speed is 5000 rpm
